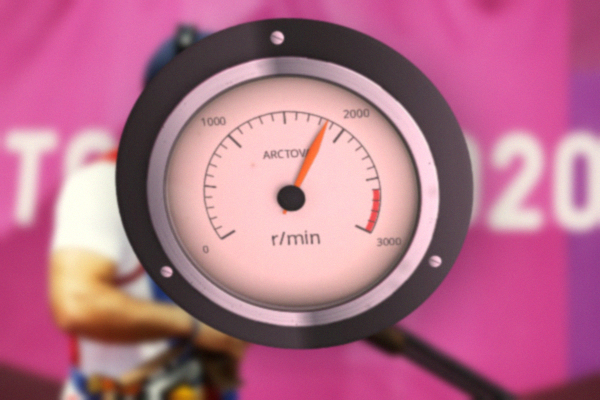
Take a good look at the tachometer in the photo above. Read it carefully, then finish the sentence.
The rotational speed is 1850 rpm
